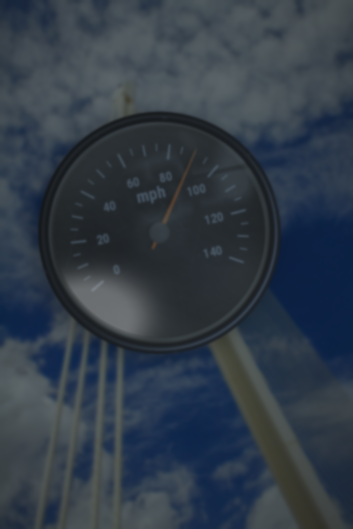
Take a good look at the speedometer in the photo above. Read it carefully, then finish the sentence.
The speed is 90 mph
